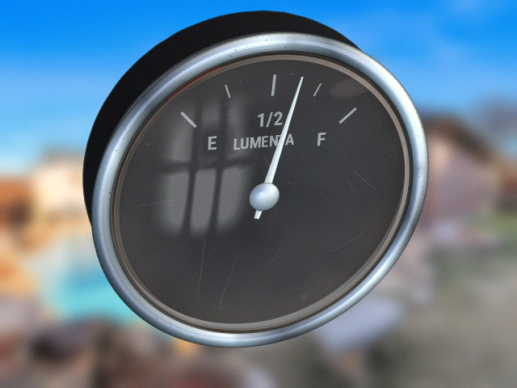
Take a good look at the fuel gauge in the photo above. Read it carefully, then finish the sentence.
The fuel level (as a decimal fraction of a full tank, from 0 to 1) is 0.625
